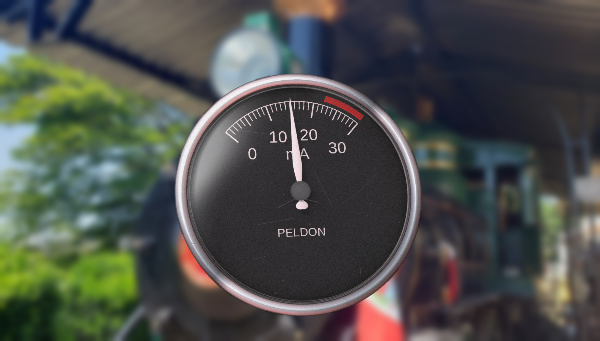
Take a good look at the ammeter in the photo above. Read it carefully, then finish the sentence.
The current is 15 mA
